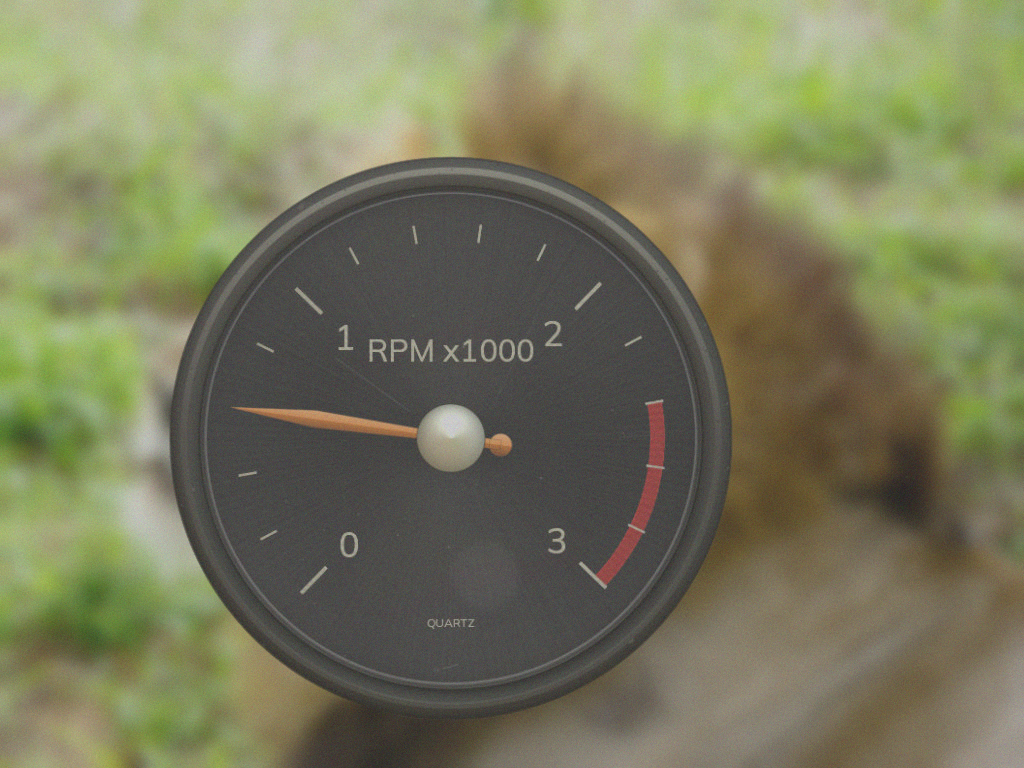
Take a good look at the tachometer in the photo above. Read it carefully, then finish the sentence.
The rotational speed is 600 rpm
